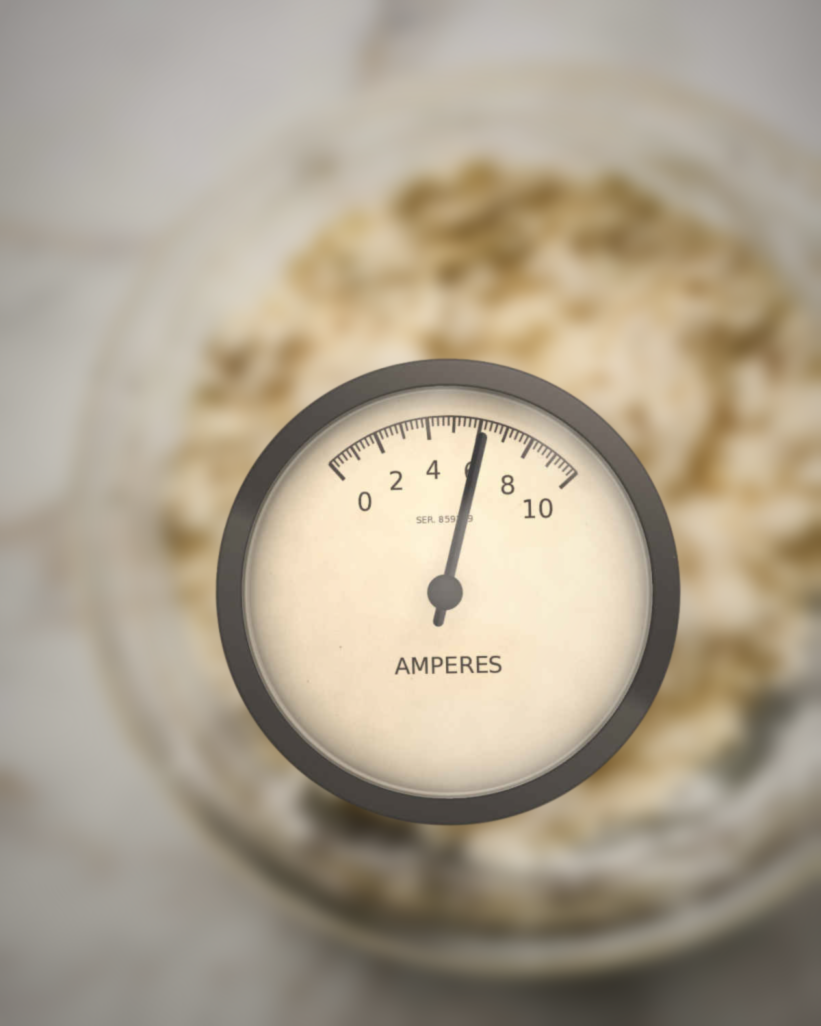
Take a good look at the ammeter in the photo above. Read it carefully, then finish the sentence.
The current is 6.2 A
